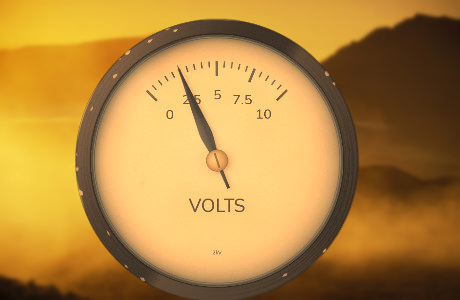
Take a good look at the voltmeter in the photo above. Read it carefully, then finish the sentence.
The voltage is 2.5 V
